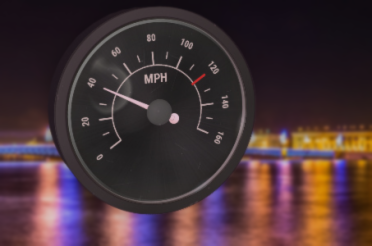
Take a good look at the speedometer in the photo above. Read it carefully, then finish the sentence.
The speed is 40 mph
